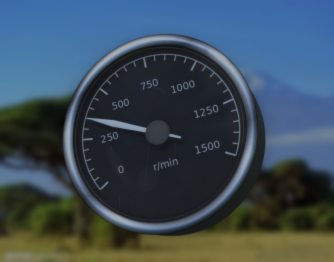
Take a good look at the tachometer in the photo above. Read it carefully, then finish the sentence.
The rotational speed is 350 rpm
